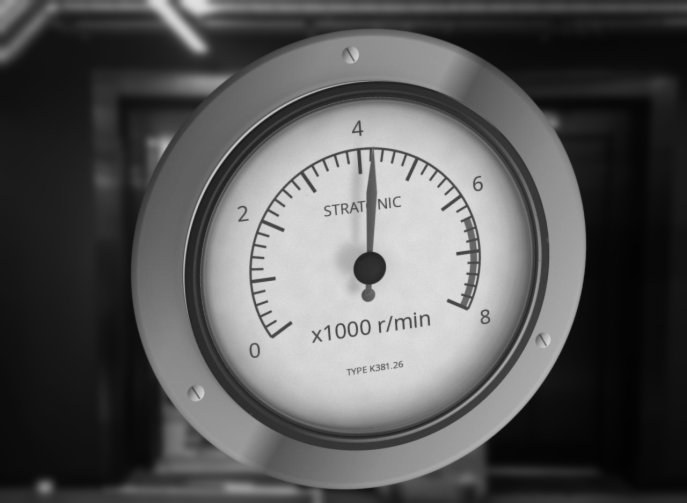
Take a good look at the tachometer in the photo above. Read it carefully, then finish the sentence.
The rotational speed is 4200 rpm
